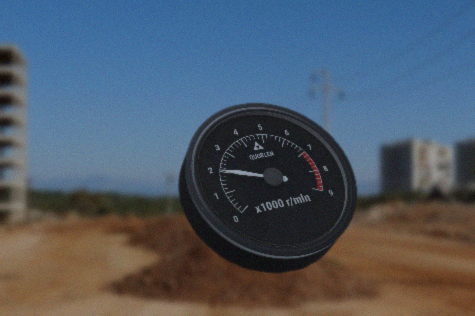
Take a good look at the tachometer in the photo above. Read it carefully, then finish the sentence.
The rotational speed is 2000 rpm
